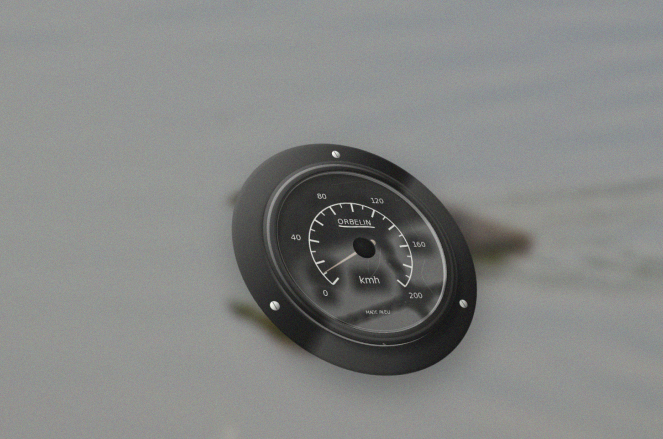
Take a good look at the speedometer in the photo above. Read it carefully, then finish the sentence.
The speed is 10 km/h
